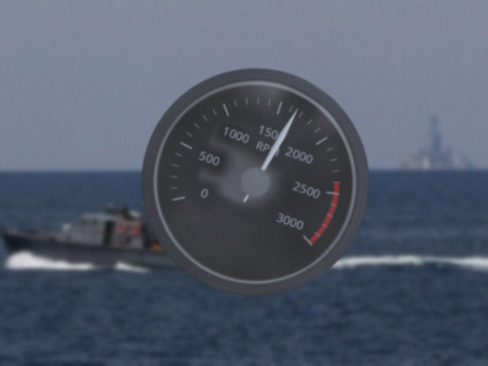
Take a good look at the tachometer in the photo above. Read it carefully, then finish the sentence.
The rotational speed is 1650 rpm
